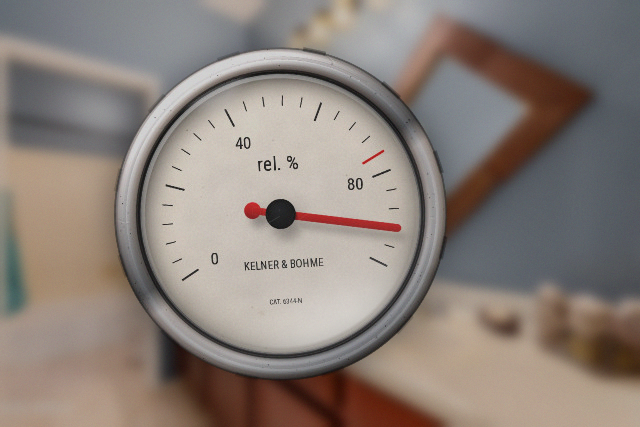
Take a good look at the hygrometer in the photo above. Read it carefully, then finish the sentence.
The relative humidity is 92 %
